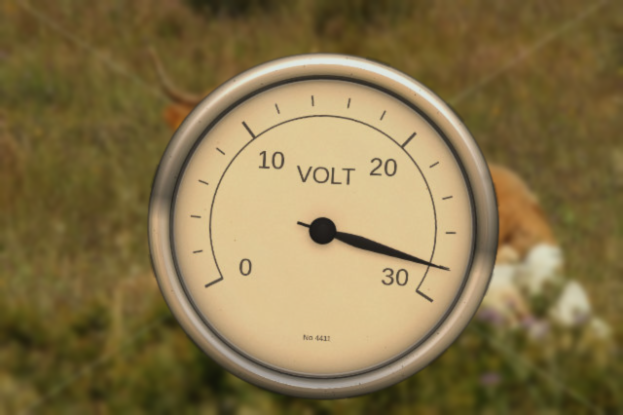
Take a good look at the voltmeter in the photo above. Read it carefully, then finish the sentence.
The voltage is 28 V
